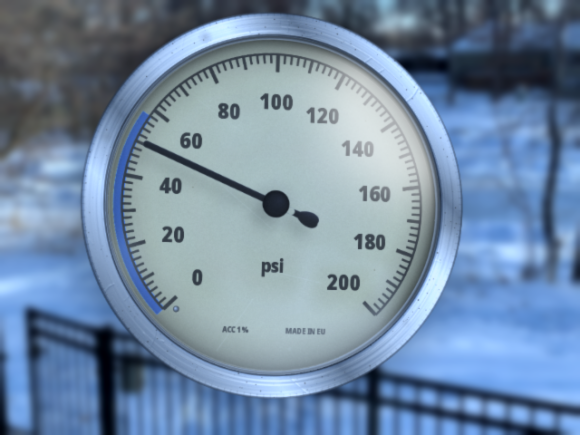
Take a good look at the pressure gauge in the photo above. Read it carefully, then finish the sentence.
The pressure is 50 psi
